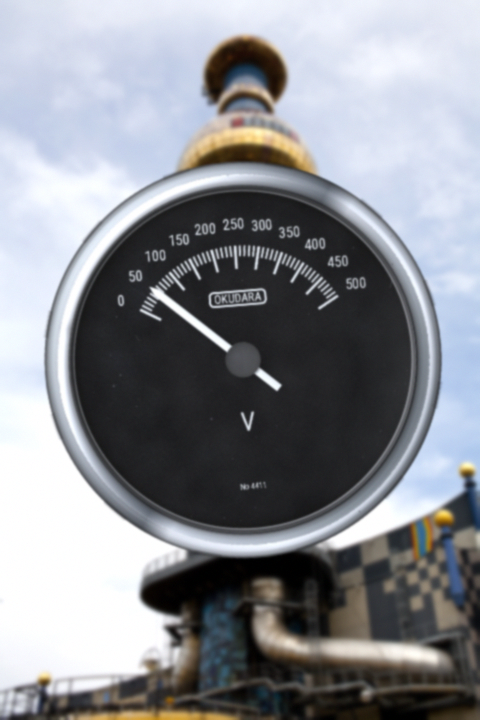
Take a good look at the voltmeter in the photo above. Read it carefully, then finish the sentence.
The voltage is 50 V
